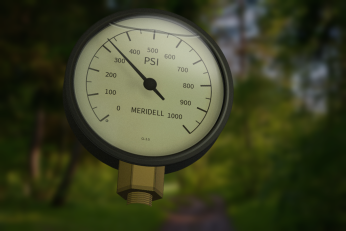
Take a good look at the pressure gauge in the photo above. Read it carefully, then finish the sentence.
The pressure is 325 psi
